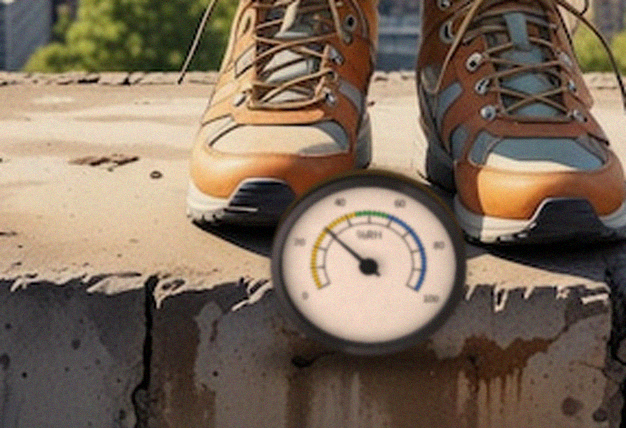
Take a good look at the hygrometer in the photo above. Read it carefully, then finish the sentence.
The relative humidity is 30 %
